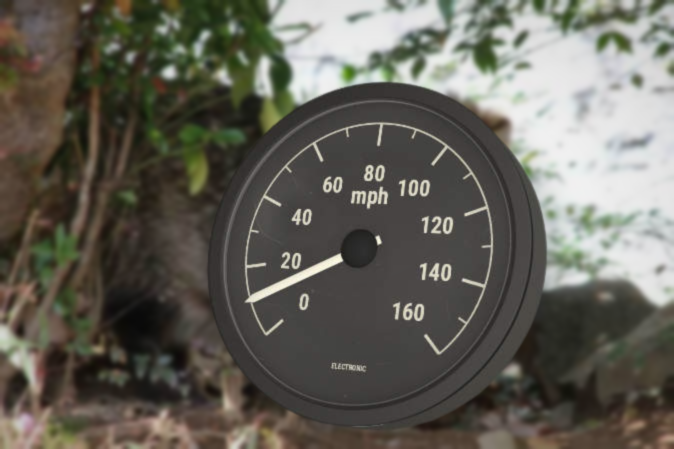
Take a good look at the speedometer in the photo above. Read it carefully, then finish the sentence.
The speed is 10 mph
